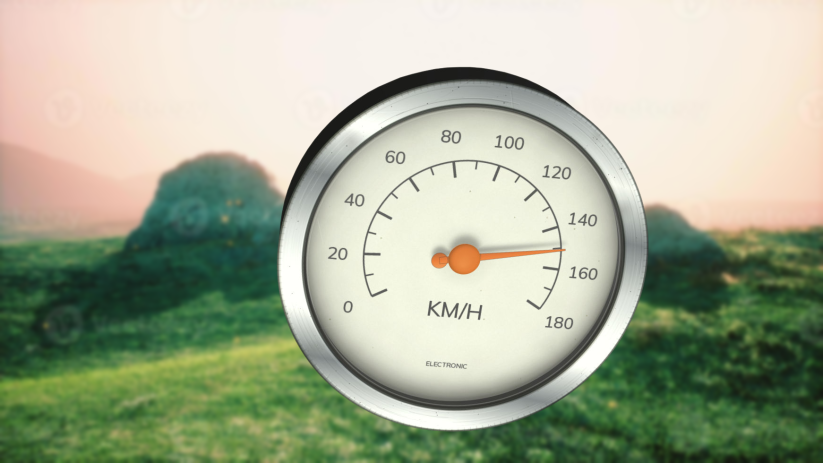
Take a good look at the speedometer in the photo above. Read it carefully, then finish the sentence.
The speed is 150 km/h
